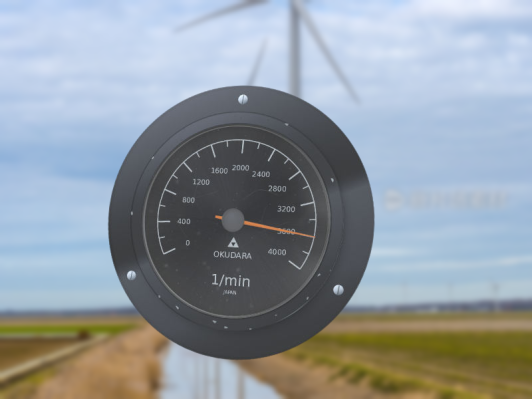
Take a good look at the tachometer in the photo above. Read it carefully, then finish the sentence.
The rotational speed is 3600 rpm
